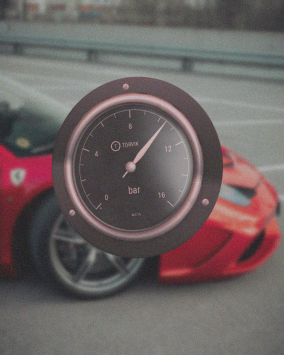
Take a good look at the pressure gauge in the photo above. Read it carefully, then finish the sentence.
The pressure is 10.5 bar
